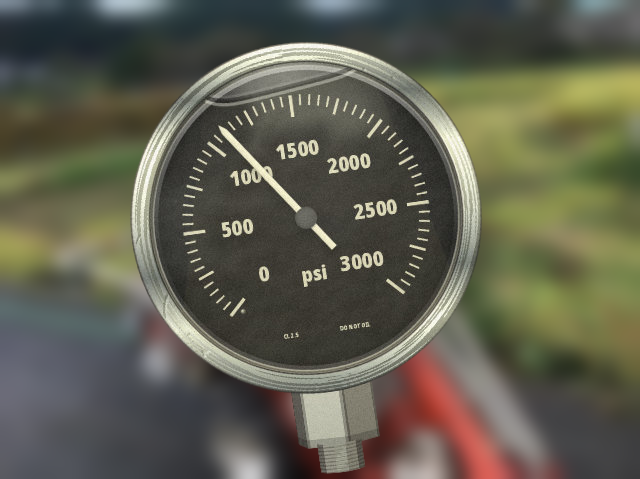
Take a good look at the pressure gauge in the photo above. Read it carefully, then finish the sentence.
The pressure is 1100 psi
